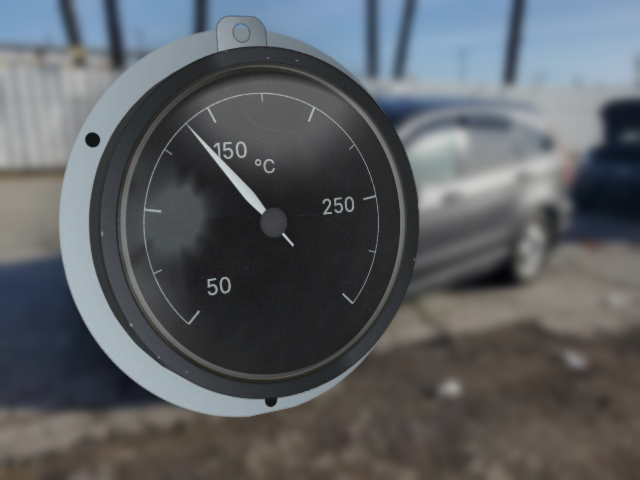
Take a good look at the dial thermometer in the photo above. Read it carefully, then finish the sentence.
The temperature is 137.5 °C
